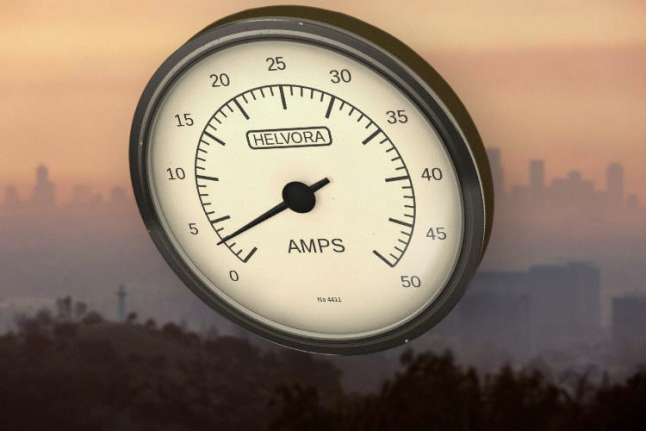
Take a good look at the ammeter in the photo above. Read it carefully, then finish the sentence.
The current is 3 A
